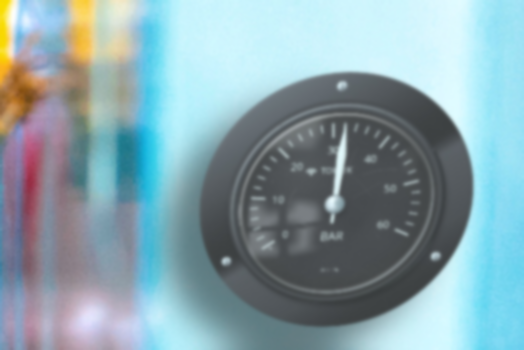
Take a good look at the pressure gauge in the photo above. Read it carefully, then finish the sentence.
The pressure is 32 bar
